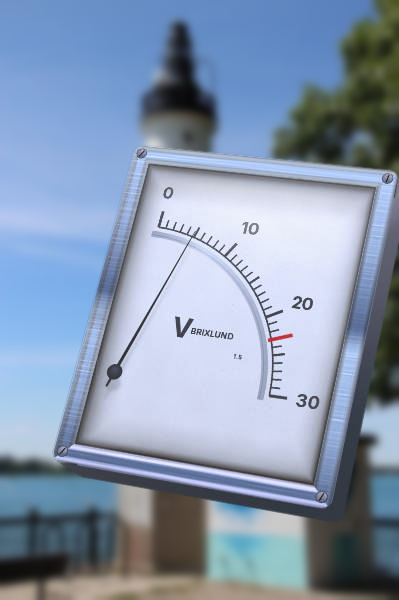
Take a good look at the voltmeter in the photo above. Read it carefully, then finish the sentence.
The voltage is 5 V
